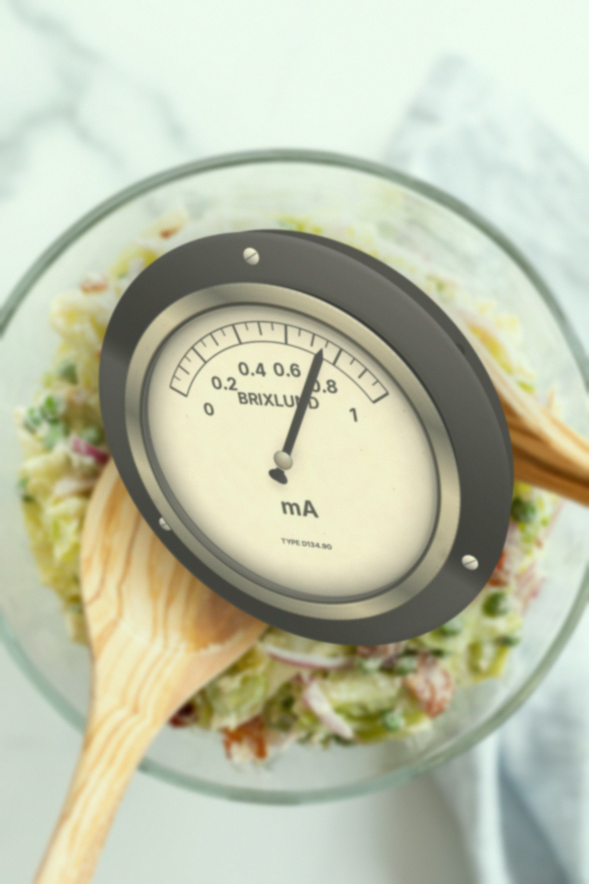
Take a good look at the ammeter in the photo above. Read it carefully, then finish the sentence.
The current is 0.75 mA
